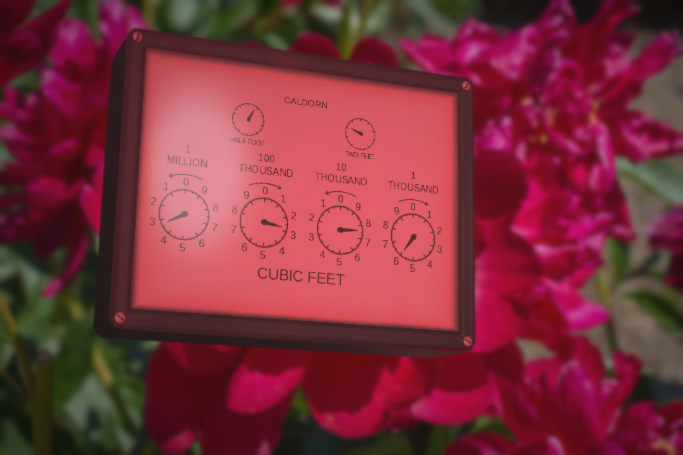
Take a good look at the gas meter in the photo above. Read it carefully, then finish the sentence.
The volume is 327600 ft³
